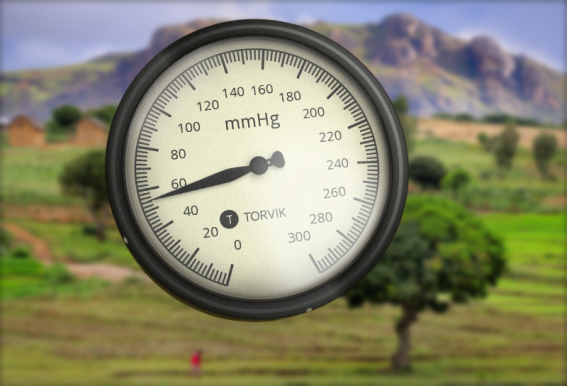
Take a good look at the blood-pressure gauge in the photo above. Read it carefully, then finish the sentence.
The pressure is 54 mmHg
